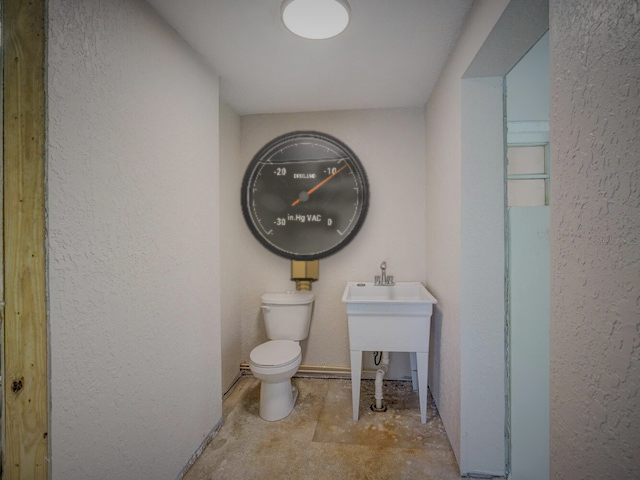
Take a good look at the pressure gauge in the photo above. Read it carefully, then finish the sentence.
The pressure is -9 inHg
